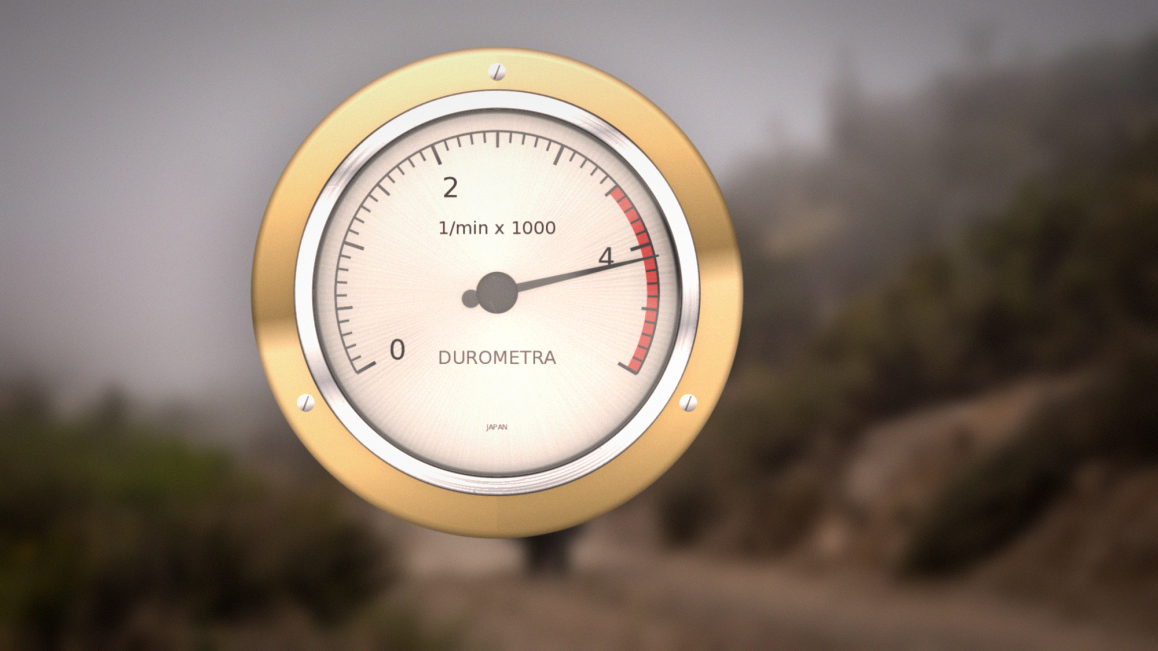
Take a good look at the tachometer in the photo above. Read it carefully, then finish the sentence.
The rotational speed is 4100 rpm
